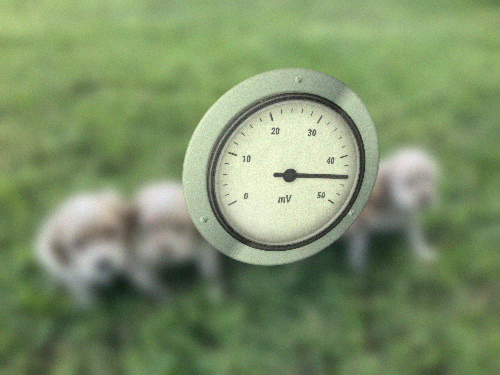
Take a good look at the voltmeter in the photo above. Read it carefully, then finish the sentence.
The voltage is 44 mV
